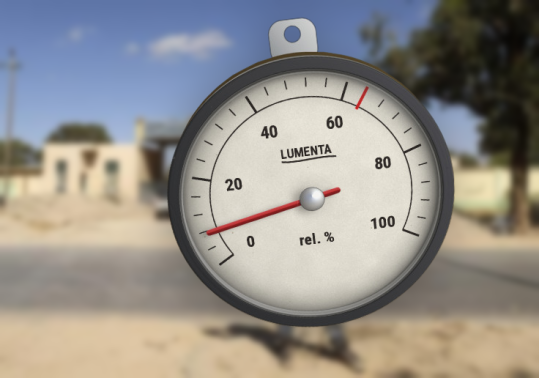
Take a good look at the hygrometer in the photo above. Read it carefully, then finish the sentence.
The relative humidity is 8 %
